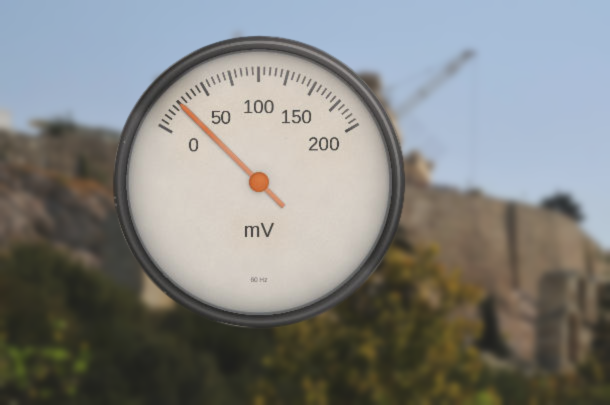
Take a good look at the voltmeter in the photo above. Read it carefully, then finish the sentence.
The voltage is 25 mV
